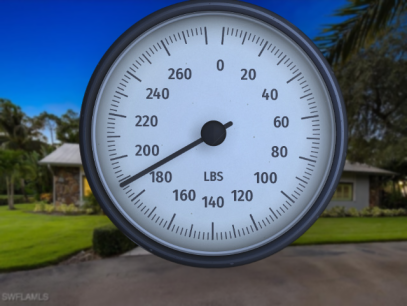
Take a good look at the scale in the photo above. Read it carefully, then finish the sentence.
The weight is 188 lb
